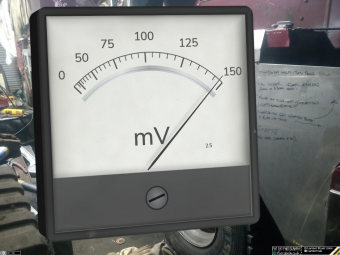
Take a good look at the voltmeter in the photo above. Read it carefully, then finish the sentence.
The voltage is 147.5 mV
